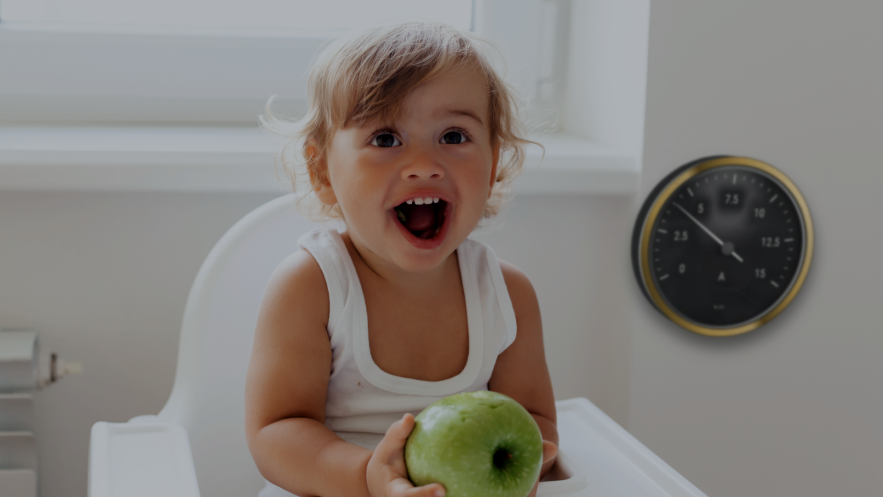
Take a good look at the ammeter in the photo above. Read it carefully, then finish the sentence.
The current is 4 A
